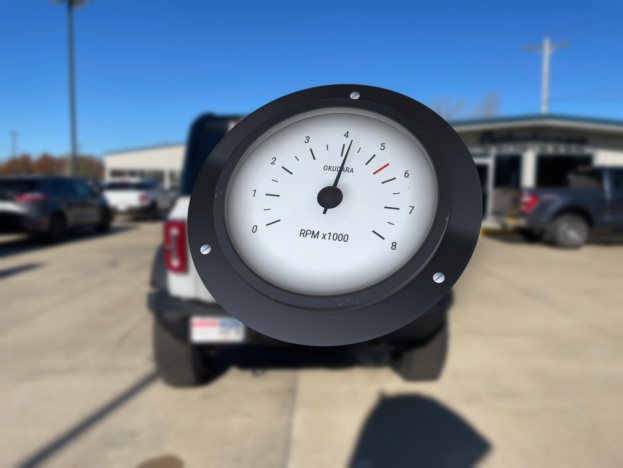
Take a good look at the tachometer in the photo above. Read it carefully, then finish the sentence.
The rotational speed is 4250 rpm
